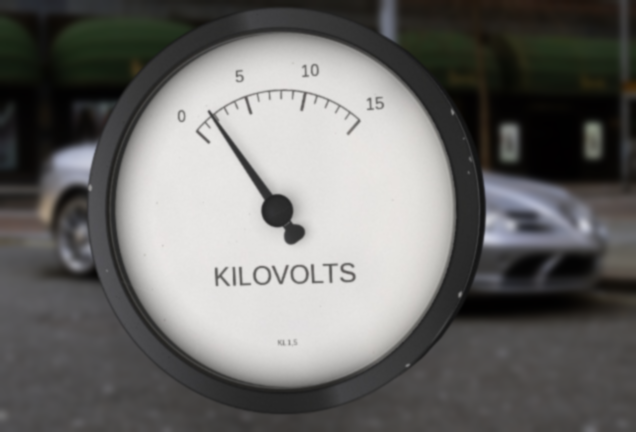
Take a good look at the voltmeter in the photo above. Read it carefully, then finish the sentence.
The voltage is 2 kV
